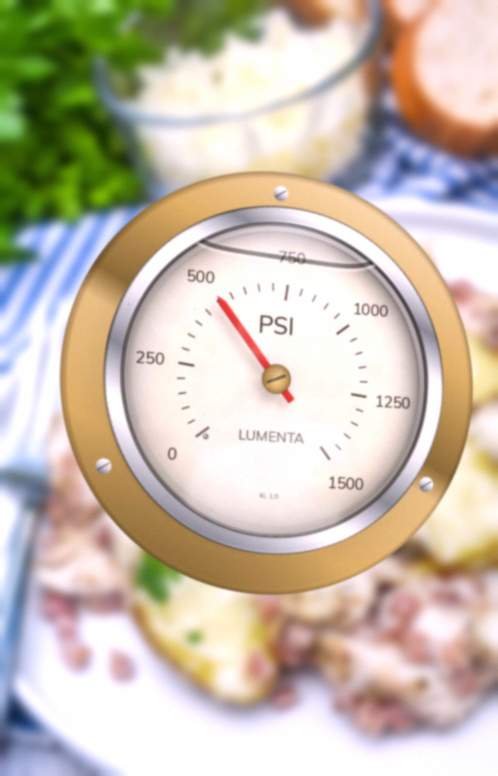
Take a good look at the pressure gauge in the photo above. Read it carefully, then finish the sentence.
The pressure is 500 psi
